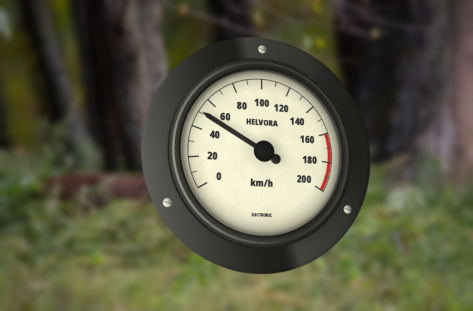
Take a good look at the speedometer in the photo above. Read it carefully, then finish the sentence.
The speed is 50 km/h
